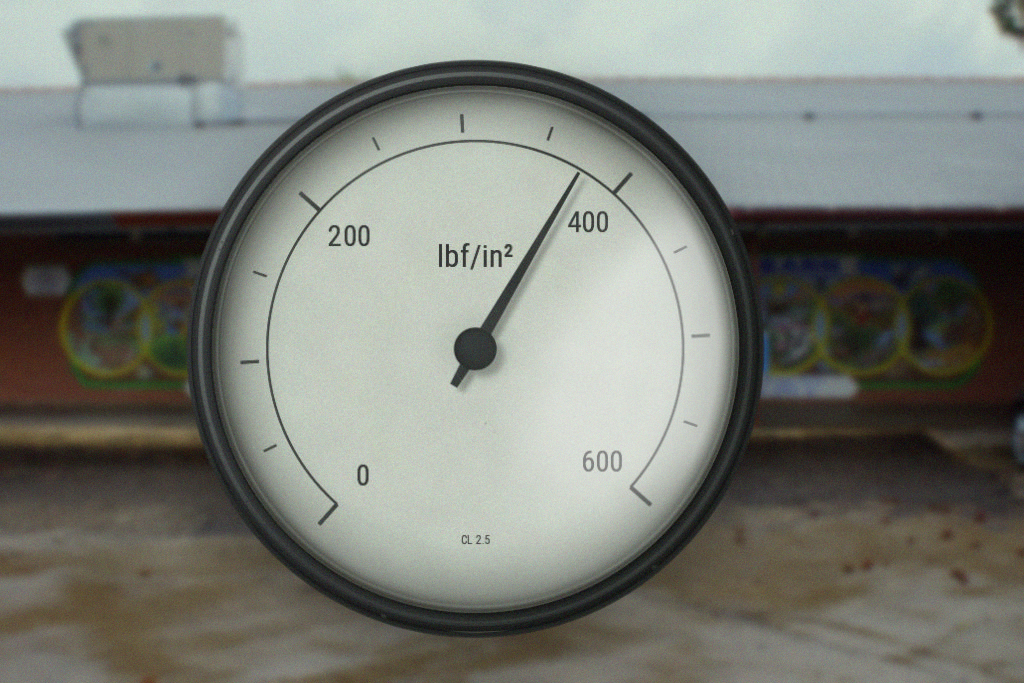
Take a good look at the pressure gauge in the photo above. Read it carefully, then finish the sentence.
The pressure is 375 psi
